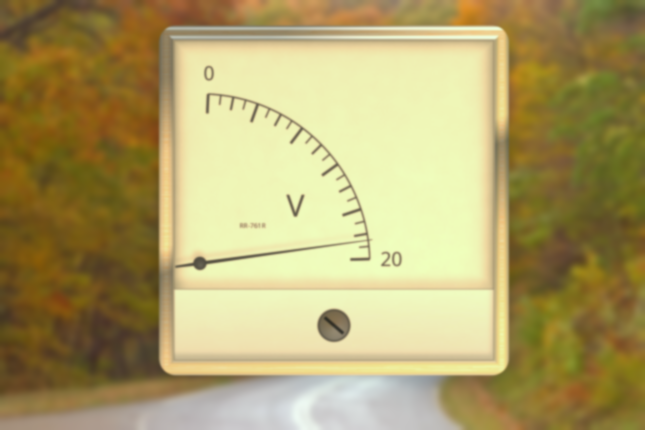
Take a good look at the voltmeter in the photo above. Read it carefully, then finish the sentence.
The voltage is 18.5 V
